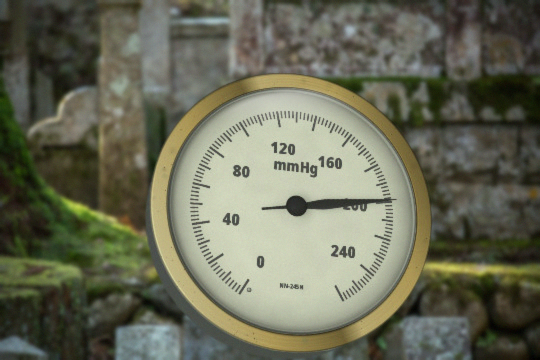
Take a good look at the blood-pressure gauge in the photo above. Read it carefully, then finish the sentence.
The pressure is 200 mmHg
